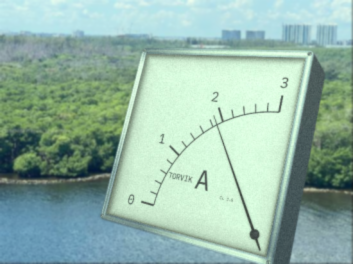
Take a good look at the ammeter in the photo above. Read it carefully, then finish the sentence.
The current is 1.9 A
